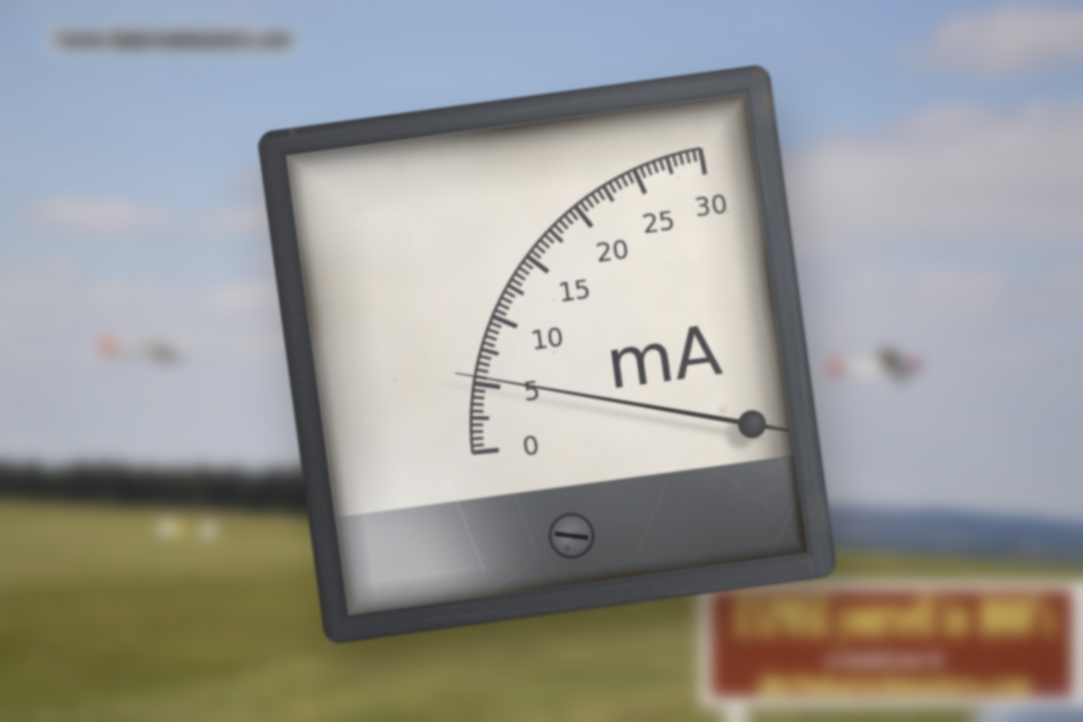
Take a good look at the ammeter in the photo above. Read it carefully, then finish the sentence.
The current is 5.5 mA
